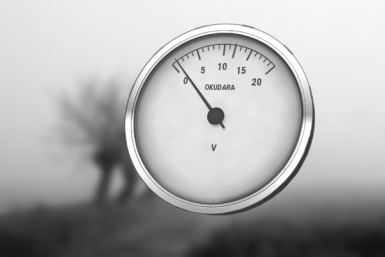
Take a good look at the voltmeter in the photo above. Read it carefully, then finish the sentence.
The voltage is 1 V
